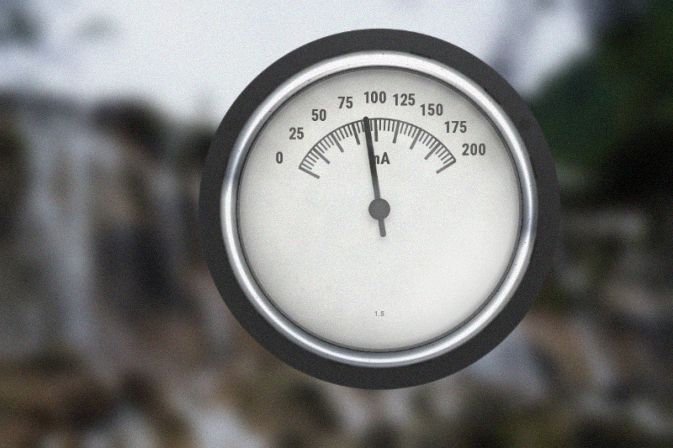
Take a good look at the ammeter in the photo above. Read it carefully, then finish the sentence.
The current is 90 mA
